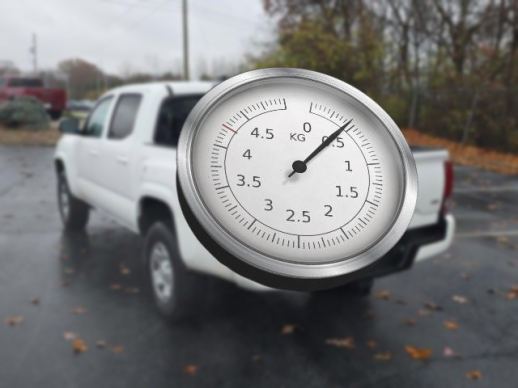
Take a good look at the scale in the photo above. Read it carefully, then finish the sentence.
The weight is 0.45 kg
